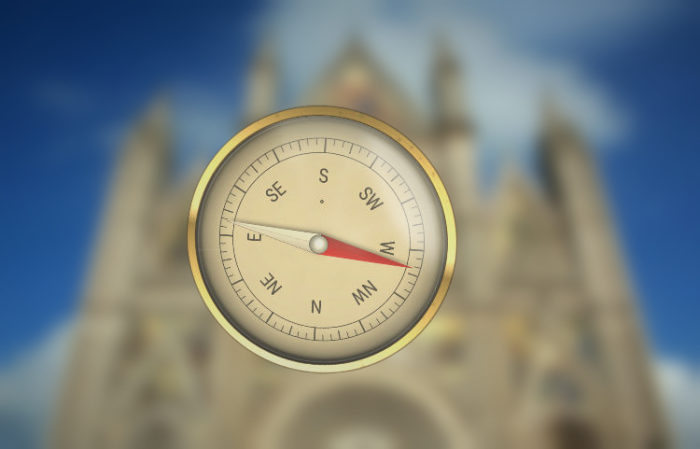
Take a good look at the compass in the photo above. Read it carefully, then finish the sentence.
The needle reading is 280 °
